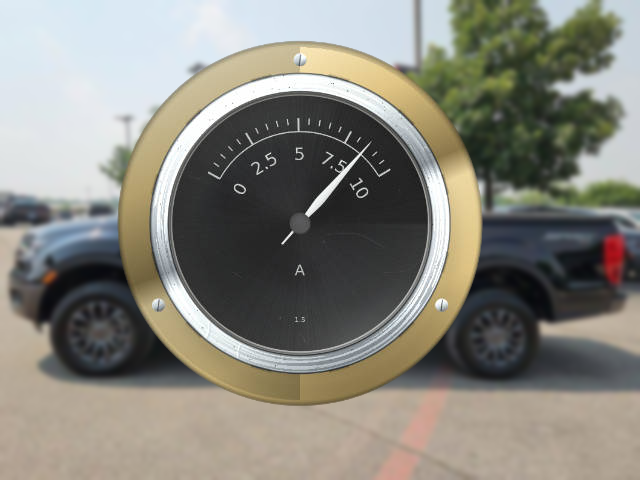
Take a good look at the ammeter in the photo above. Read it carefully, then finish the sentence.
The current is 8.5 A
